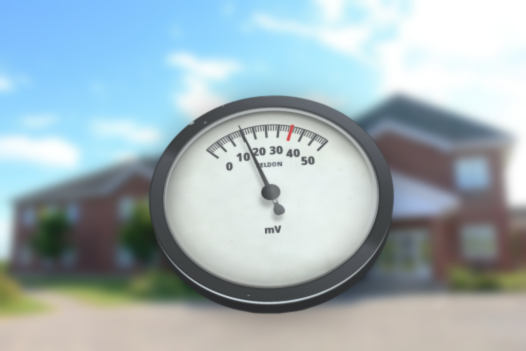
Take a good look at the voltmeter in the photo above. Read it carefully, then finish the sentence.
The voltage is 15 mV
